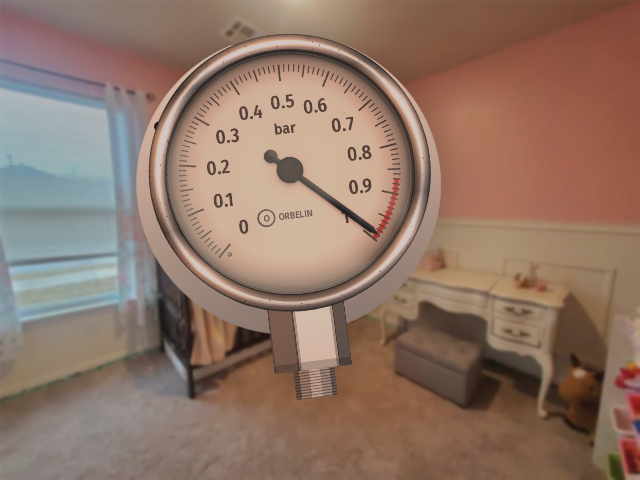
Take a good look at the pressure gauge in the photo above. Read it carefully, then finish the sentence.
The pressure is 0.99 bar
